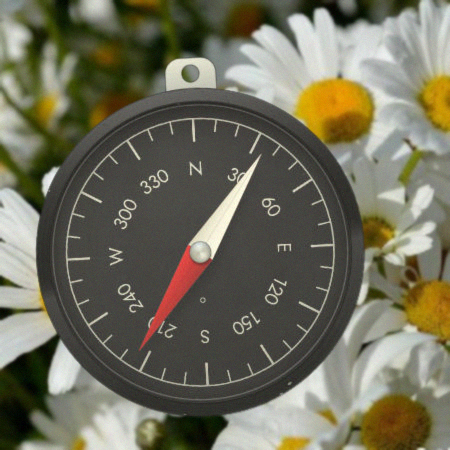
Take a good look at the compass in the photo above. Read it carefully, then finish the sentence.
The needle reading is 215 °
